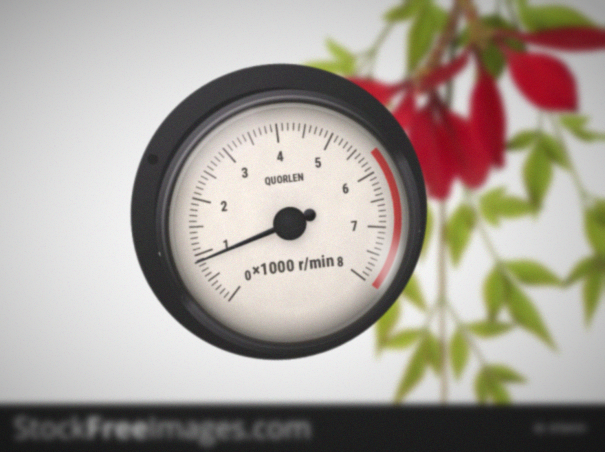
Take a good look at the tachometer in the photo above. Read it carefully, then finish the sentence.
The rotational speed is 900 rpm
